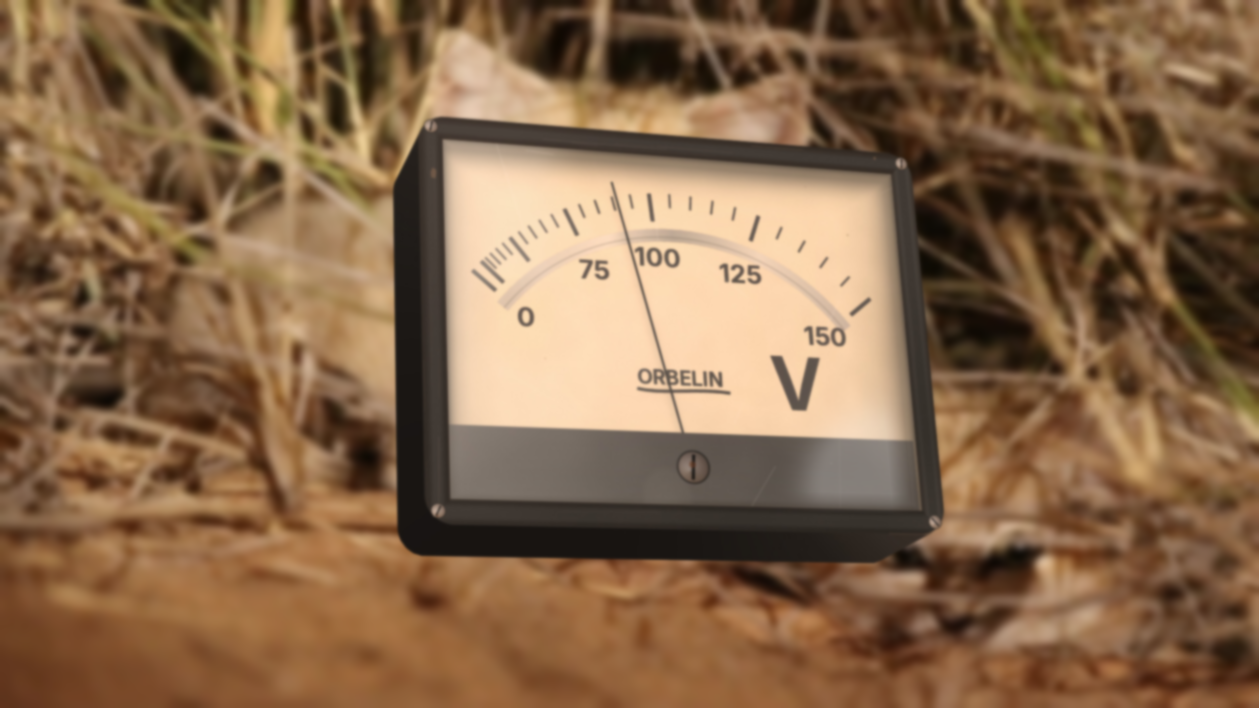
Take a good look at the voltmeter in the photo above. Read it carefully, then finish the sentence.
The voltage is 90 V
